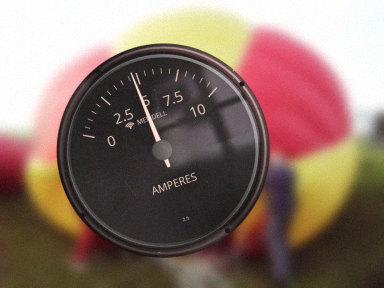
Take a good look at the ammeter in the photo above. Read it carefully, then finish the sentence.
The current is 4.75 A
